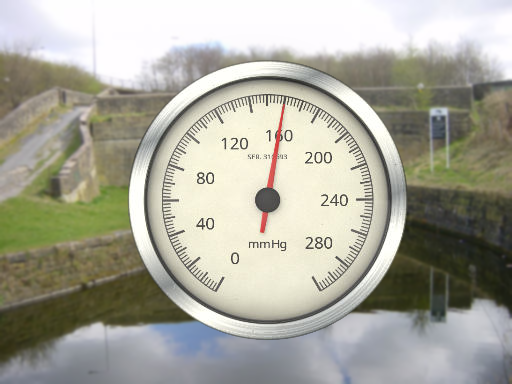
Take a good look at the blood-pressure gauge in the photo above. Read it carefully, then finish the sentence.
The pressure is 160 mmHg
